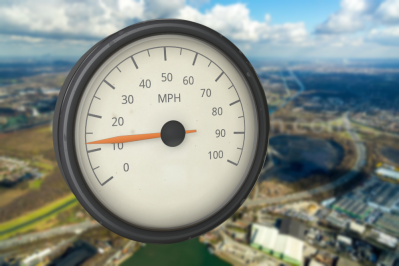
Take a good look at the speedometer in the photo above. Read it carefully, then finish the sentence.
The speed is 12.5 mph
